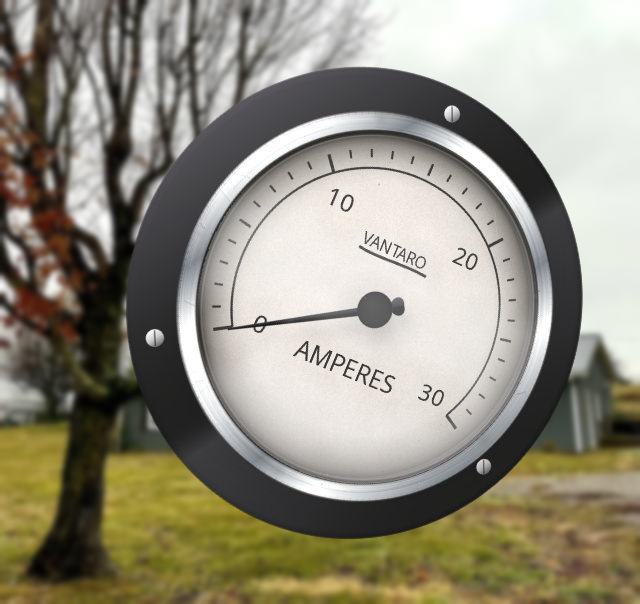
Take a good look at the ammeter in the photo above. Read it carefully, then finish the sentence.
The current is 0 A
